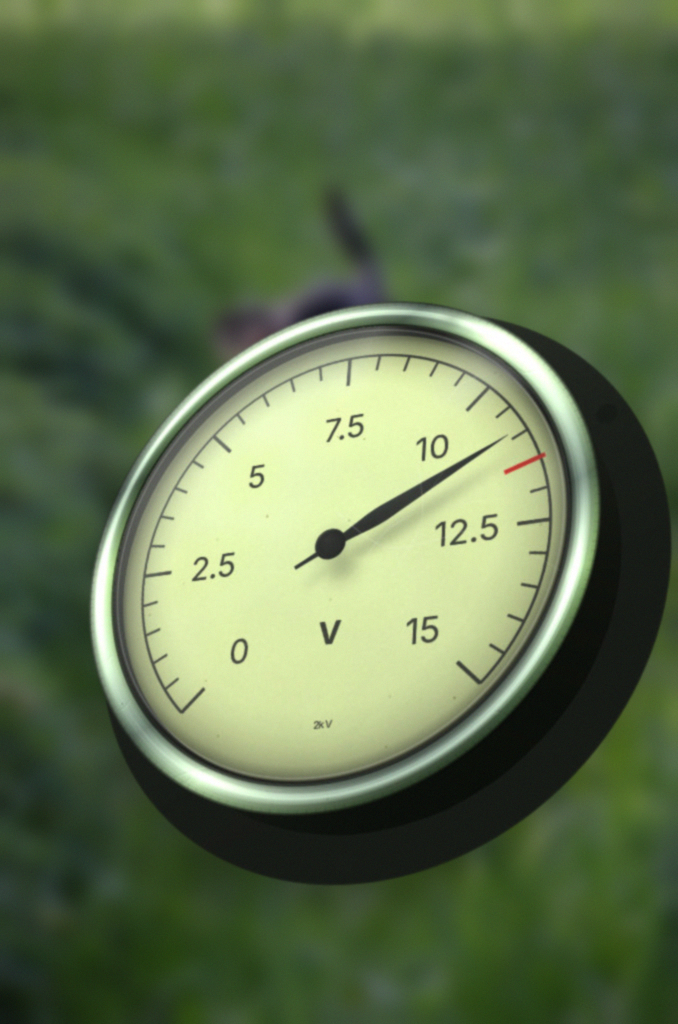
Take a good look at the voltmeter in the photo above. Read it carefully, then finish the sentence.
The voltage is 11 V
